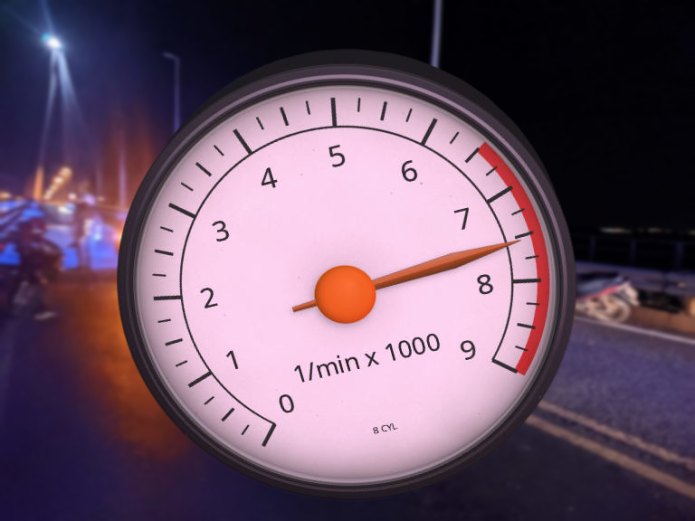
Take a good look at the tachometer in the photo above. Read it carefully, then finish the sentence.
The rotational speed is 7500 rpm
